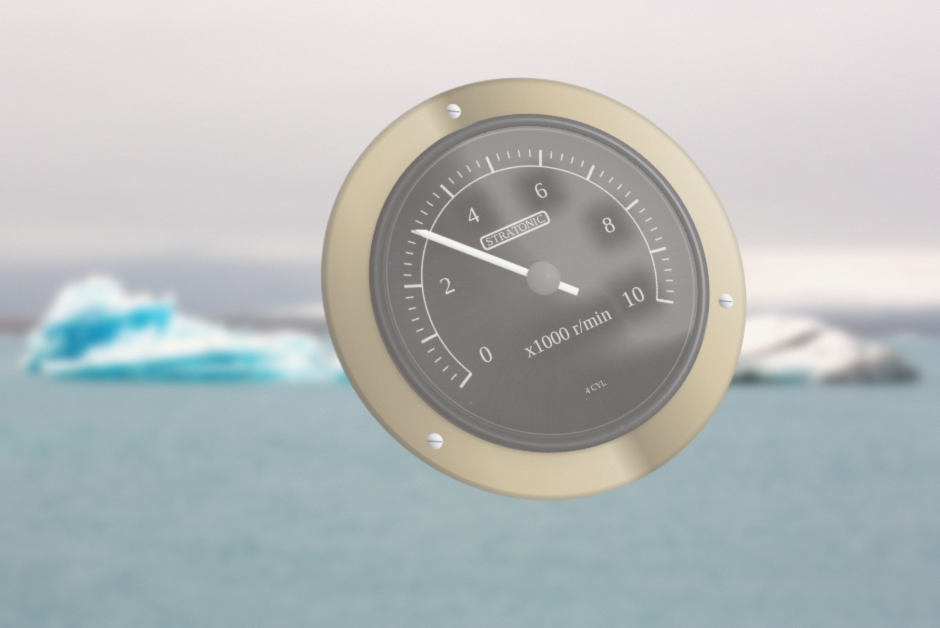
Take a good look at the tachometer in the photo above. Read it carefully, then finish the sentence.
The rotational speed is 3000 rpm
